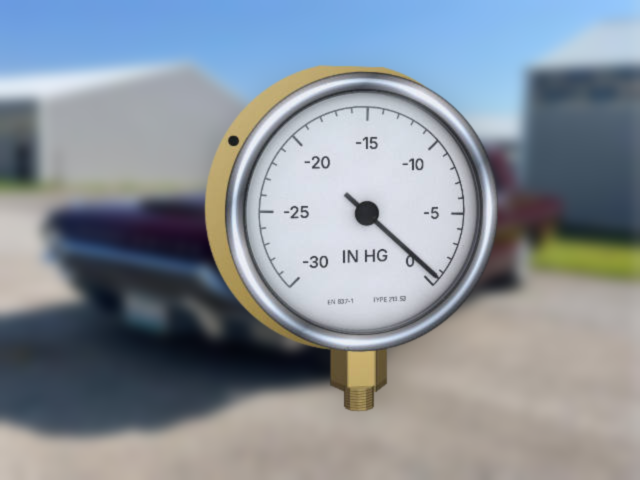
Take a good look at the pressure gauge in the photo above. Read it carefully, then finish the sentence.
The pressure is -0.5 inHg
